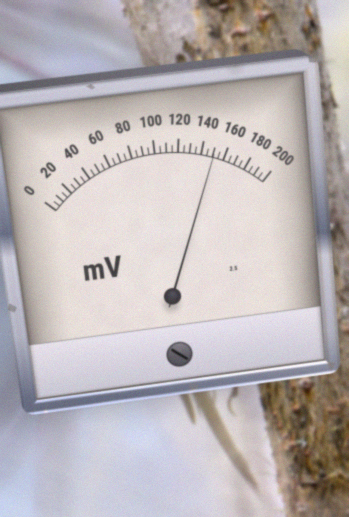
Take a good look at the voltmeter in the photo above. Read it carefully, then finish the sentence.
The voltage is 150 mV
